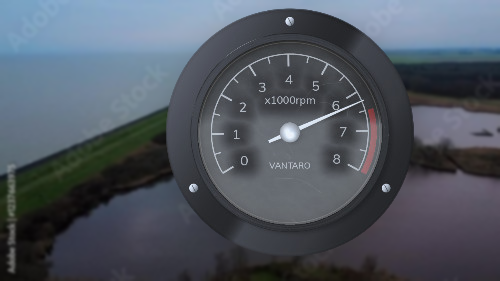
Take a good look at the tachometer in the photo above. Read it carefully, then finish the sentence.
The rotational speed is 6250 rpm
